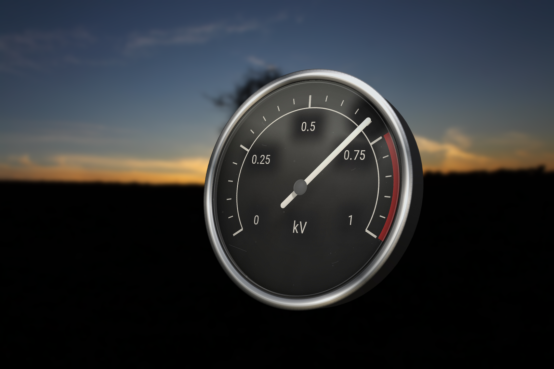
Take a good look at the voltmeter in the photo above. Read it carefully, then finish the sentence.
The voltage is 0.7 kV
